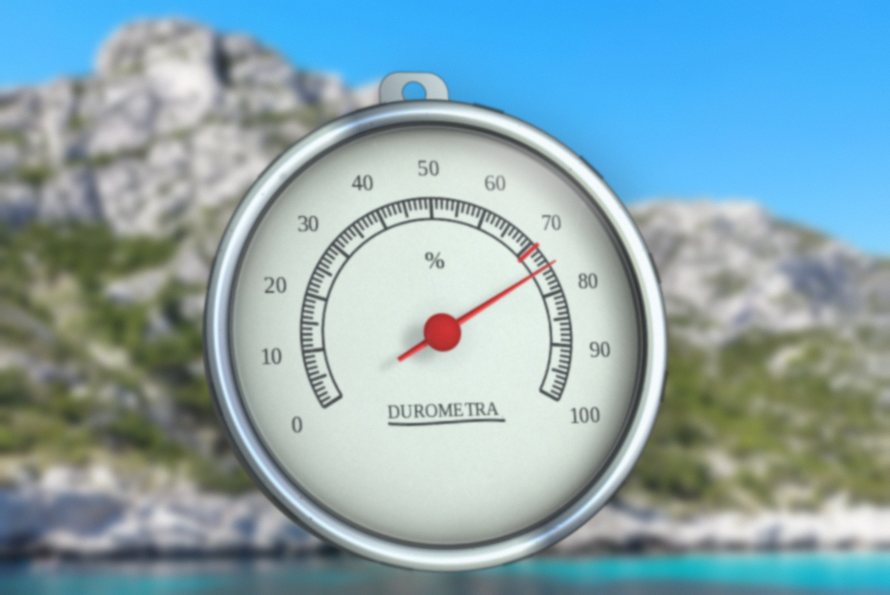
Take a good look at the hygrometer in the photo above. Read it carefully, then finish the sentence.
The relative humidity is 75 %
